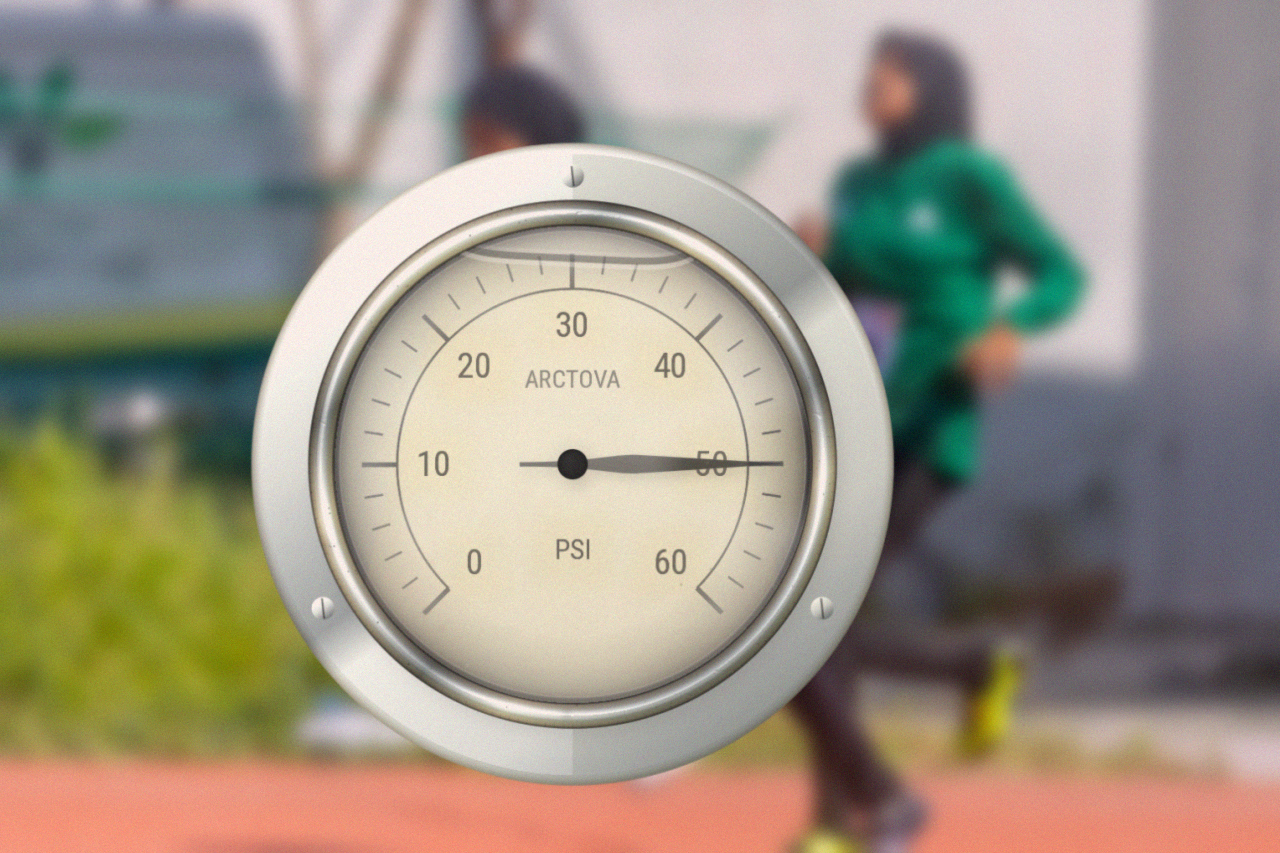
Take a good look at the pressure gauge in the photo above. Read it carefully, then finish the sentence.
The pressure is 50 psi
